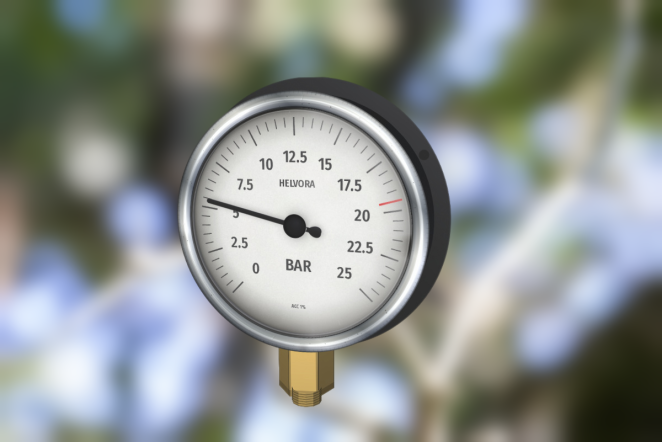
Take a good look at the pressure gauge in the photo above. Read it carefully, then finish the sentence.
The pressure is 5.5 bar
